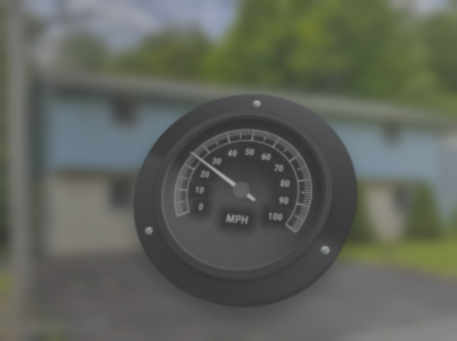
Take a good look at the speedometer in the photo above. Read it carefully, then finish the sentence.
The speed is 25 mph
